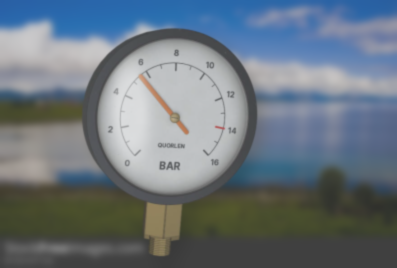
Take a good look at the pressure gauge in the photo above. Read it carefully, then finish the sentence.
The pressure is 5.5 bar
